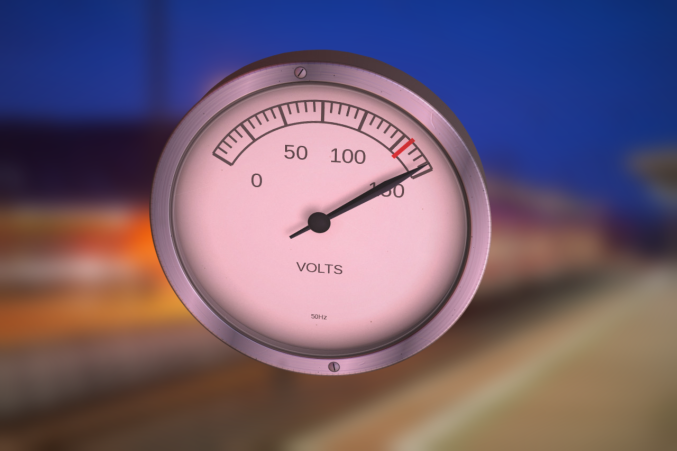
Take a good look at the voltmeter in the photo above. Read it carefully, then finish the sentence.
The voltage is 145 V
